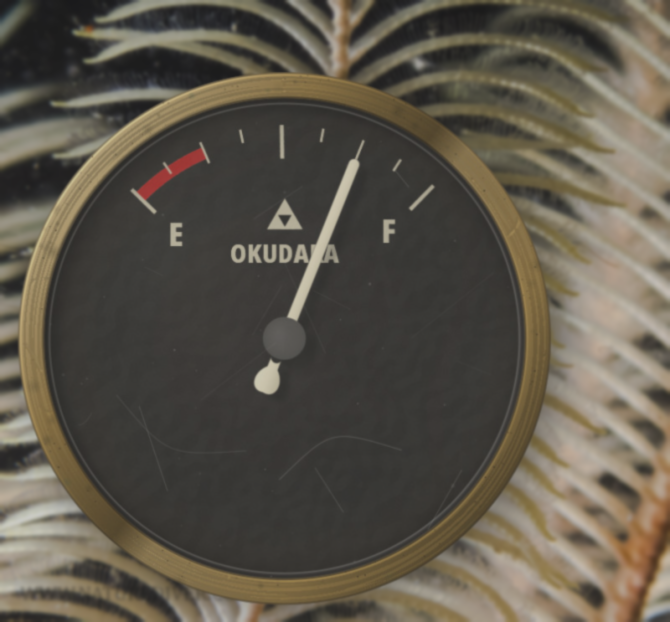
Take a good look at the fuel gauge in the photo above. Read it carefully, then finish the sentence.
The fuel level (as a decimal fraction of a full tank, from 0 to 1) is 0.75
